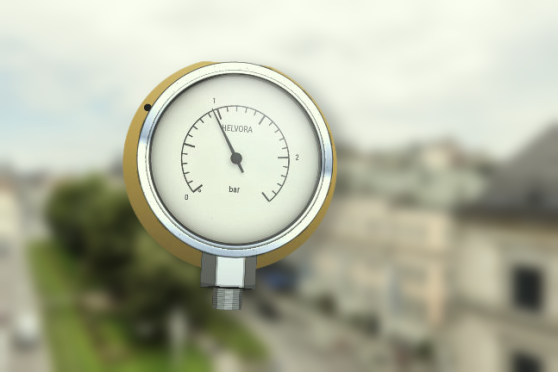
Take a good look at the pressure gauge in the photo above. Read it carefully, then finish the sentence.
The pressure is 0.95 bar
